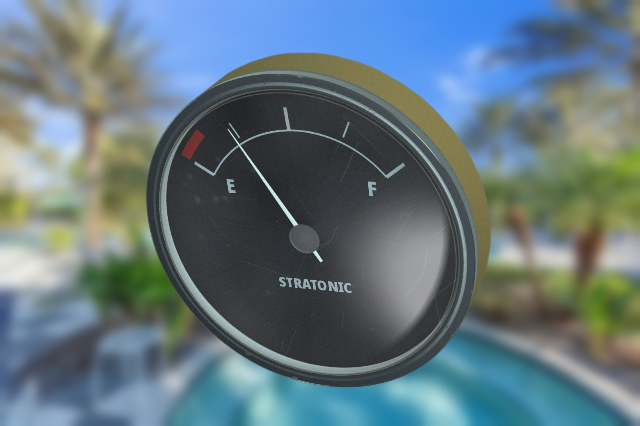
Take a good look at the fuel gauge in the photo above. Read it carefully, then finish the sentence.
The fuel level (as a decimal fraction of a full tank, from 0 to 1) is 0.25
